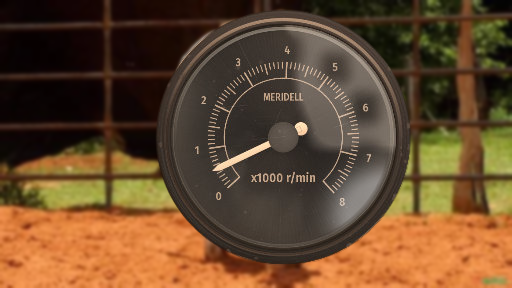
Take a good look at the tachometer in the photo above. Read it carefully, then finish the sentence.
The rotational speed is 500 rpm
